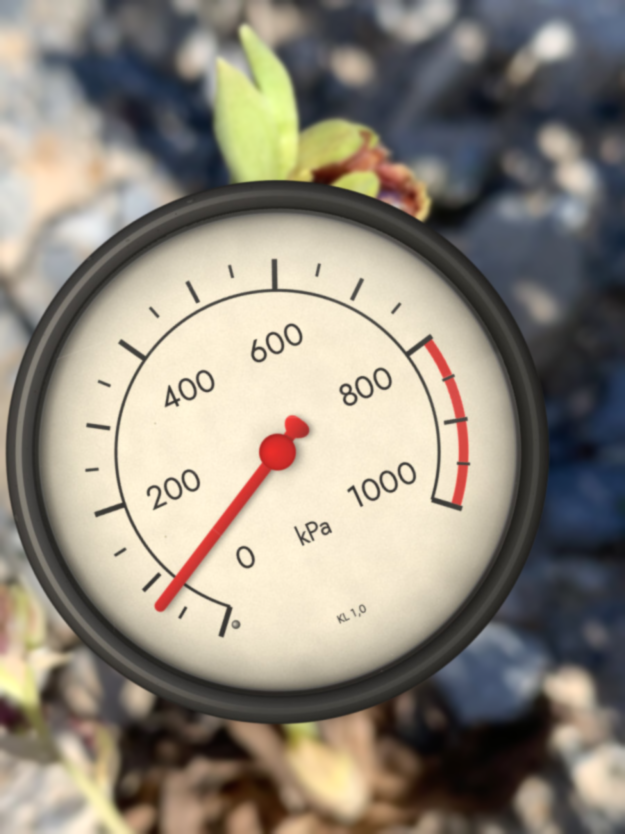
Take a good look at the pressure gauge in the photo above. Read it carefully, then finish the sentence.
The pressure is 75 kPa
